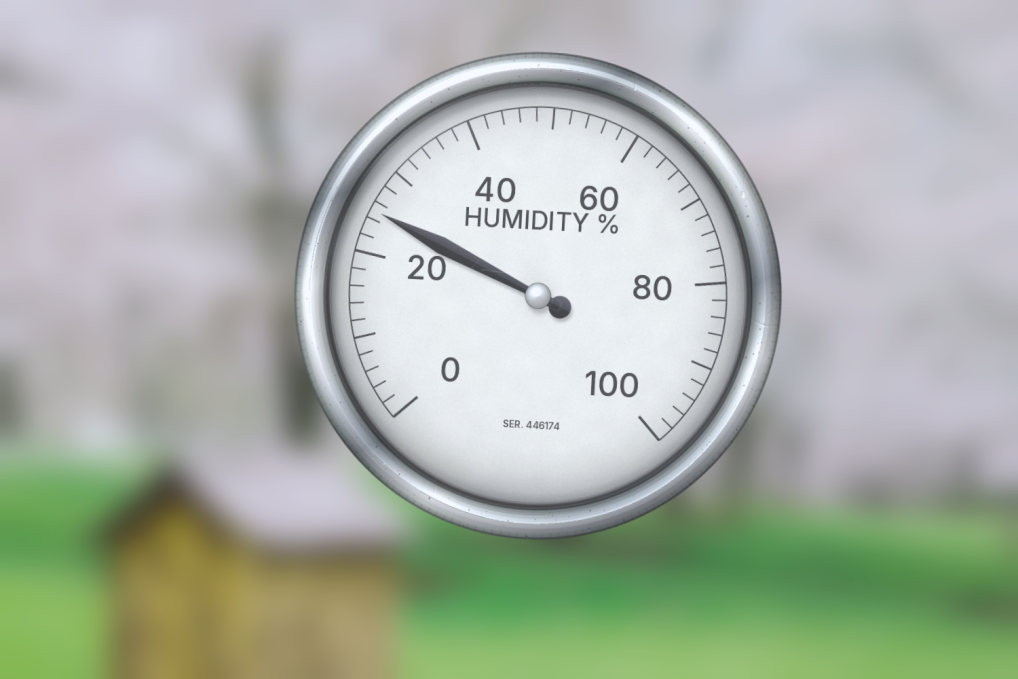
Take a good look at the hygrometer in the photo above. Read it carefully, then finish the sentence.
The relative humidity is 25 %
